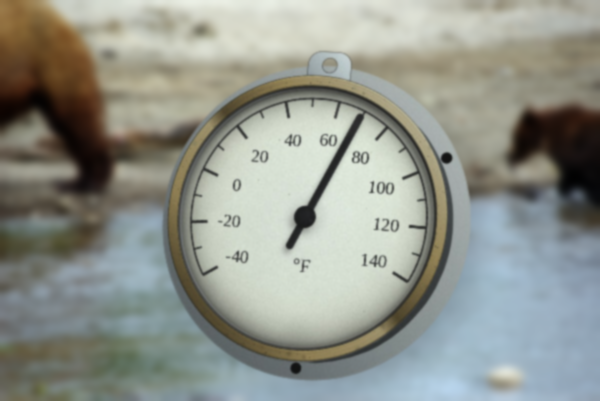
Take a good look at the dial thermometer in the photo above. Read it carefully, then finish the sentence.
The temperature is 70 °F
